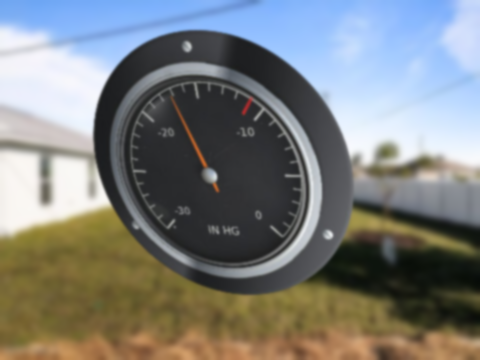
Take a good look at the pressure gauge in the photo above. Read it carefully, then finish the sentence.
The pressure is -17 inHg
